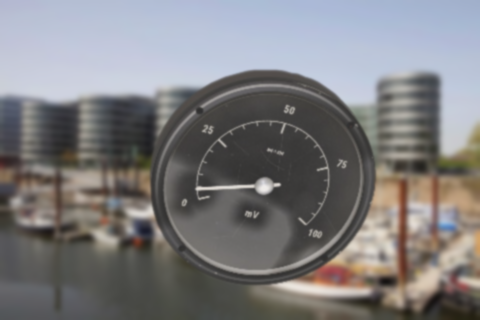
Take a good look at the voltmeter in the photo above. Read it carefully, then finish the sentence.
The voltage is 5 mV
